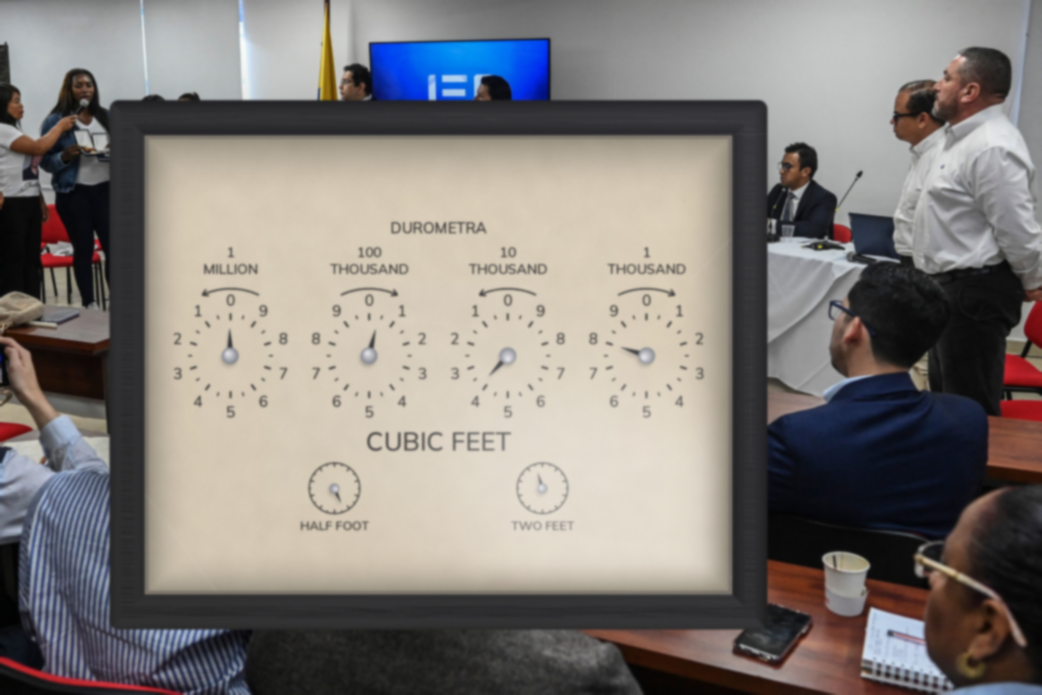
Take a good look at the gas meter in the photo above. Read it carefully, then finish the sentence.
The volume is 3800 ft³
